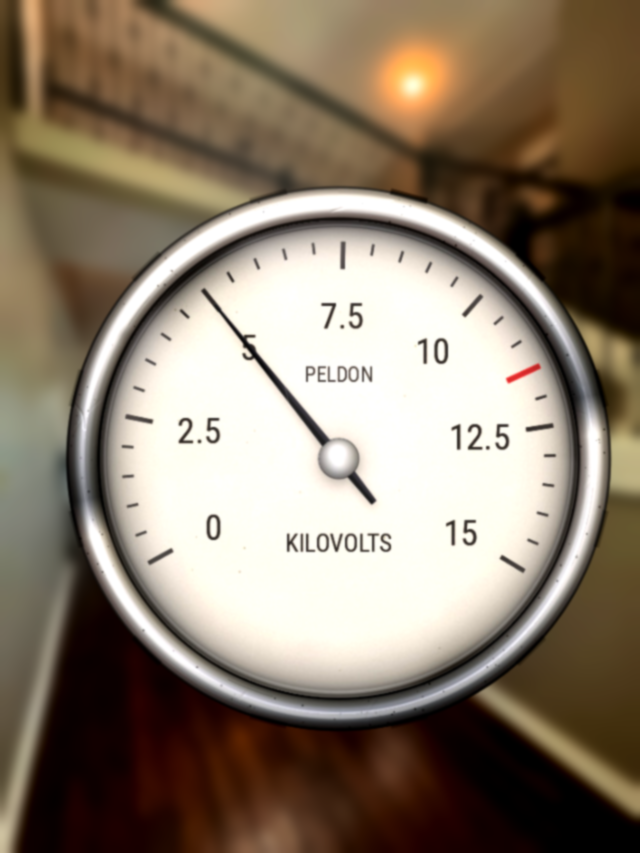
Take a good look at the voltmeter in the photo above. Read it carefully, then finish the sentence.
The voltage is 5 kV
